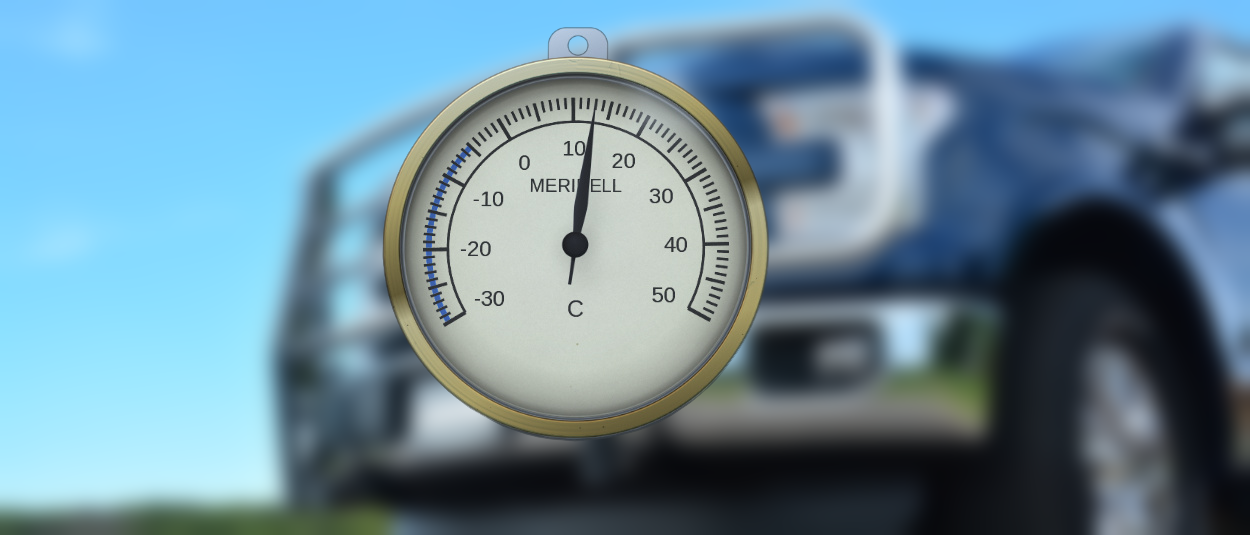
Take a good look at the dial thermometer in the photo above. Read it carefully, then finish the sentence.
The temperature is 13 °C
